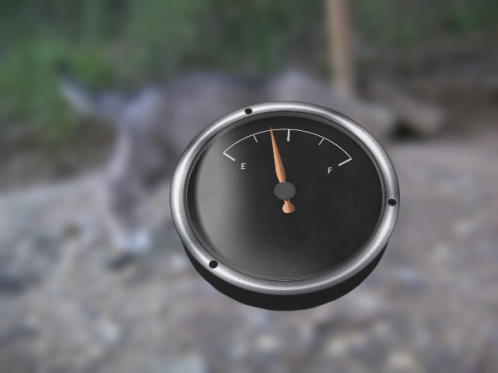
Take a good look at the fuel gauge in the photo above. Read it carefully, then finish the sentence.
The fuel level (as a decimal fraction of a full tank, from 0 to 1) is 0.375
